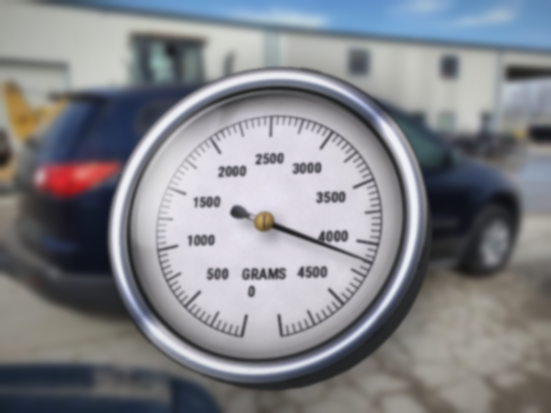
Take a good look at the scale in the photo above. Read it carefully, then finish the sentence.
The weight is 4150 g
